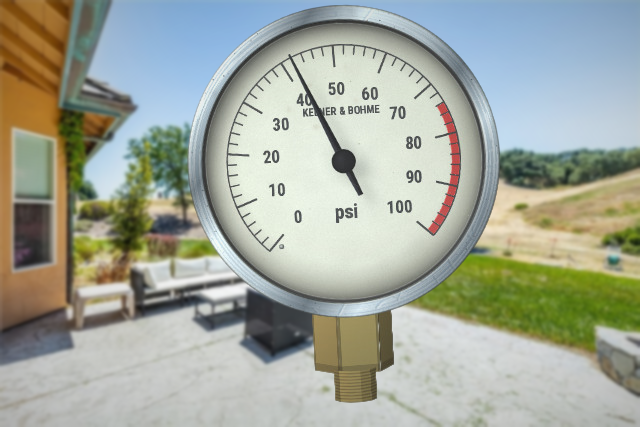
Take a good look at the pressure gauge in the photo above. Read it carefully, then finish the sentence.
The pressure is 42 psi
